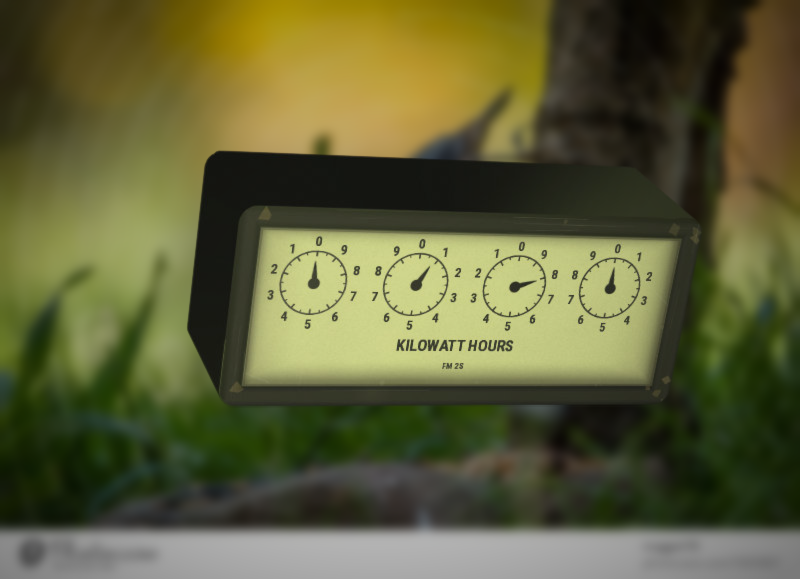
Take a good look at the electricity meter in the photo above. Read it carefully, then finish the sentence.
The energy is 80 kWh
